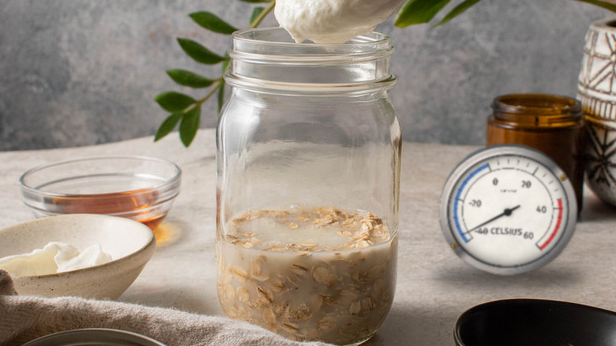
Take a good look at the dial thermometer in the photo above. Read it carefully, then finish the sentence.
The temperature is -36 °C
